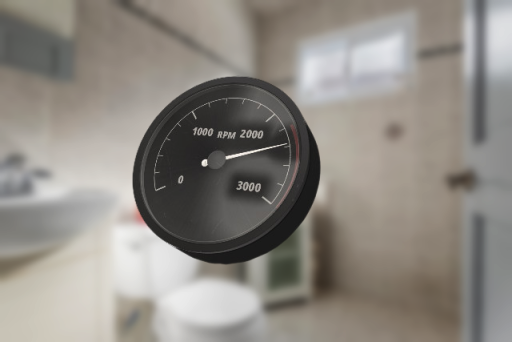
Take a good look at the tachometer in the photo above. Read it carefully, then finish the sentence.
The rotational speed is 2400 rpm
